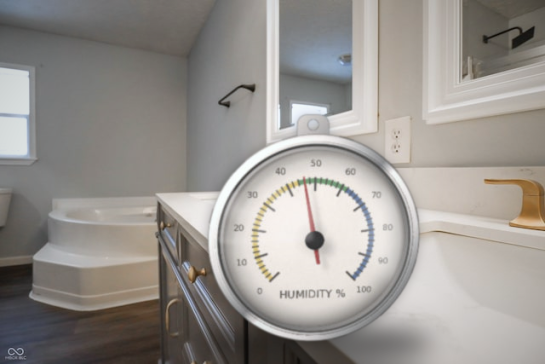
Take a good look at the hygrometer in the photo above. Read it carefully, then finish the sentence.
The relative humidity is 46 %
